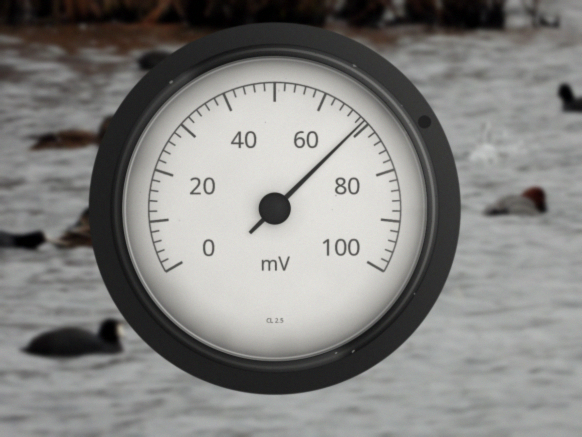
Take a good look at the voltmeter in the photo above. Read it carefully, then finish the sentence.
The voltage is 69 mV
